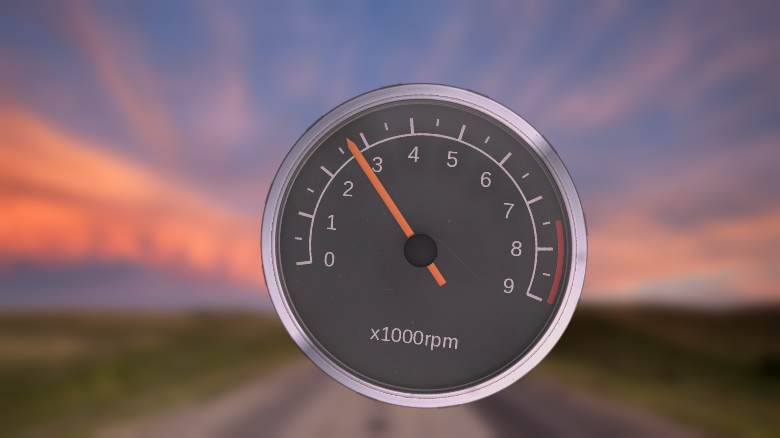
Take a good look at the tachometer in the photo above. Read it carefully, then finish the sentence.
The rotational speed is 2750 rpm
